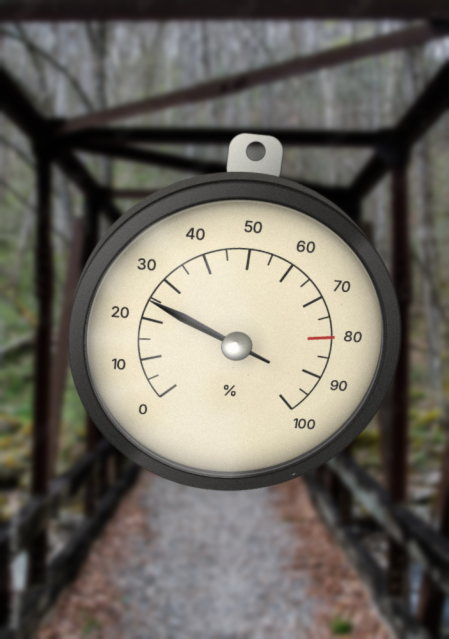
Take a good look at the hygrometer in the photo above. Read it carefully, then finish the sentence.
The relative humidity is 25 %
